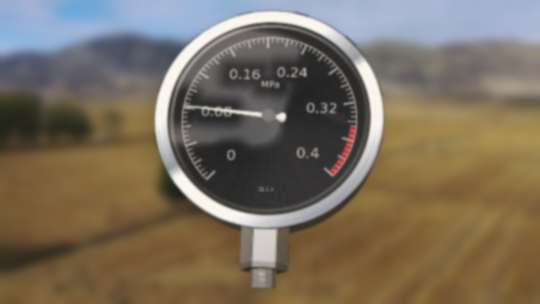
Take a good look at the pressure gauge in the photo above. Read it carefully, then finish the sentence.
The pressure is 0.08 MPa
